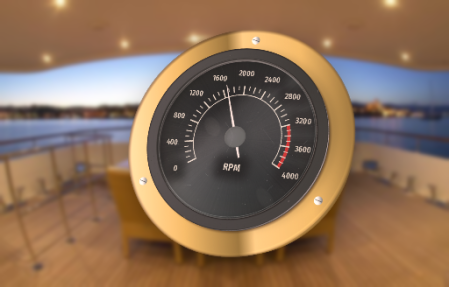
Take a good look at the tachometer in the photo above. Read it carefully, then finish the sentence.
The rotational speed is 1700 rpm
